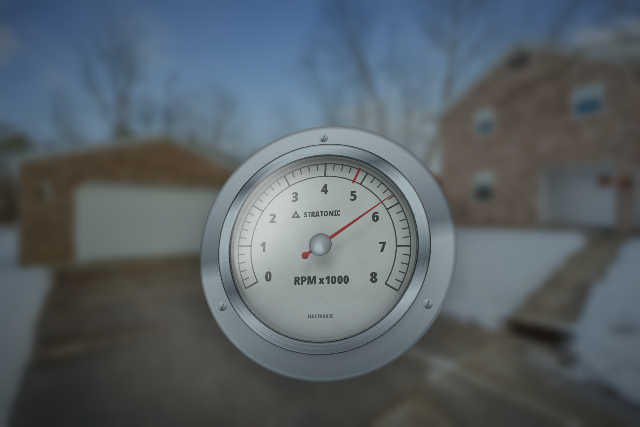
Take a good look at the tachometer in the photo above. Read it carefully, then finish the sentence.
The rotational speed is 5800 rpm
